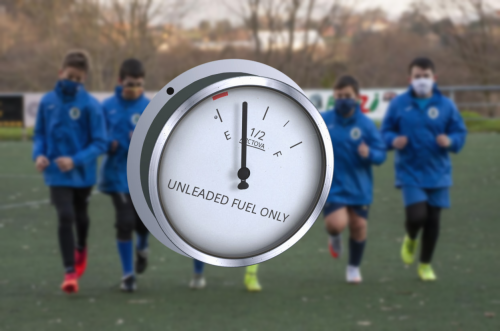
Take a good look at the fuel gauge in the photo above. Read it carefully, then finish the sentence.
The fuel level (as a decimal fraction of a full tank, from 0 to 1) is 0.25
